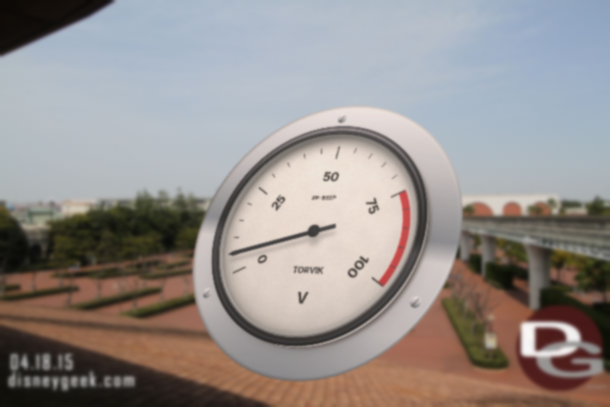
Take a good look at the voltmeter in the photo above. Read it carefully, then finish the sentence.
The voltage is 5 V
